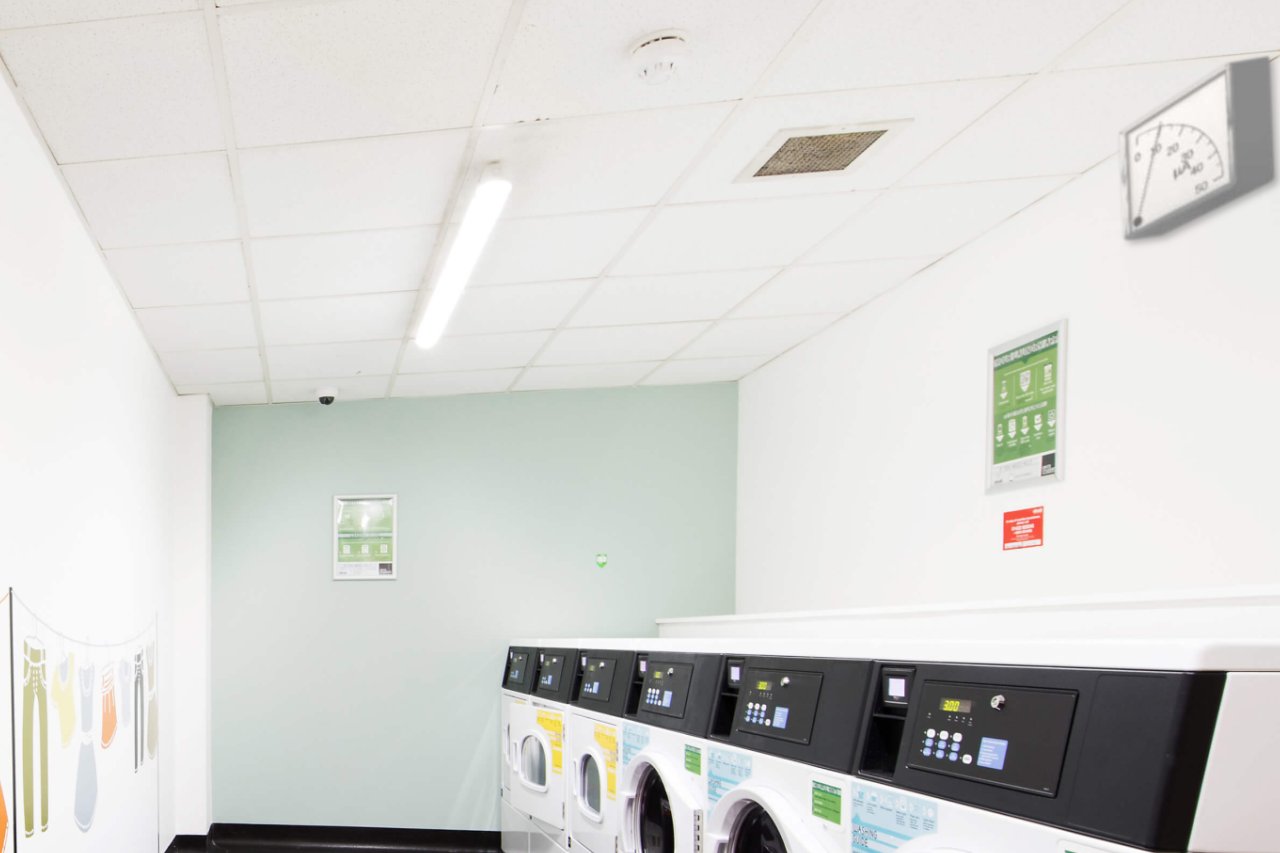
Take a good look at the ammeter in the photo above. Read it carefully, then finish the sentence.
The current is 10 µA
